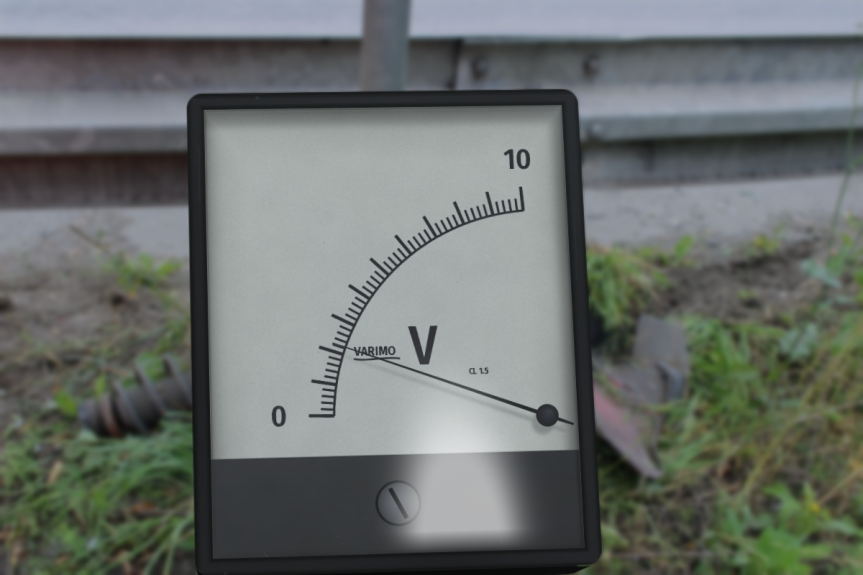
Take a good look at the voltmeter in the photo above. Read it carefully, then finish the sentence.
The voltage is 2.2 V
